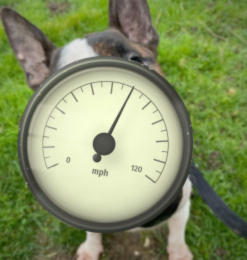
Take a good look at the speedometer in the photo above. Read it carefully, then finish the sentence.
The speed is 70 mph
